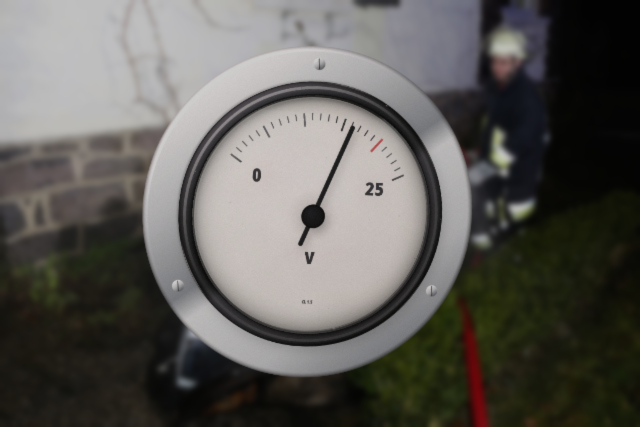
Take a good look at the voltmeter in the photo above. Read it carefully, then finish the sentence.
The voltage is 16 V
